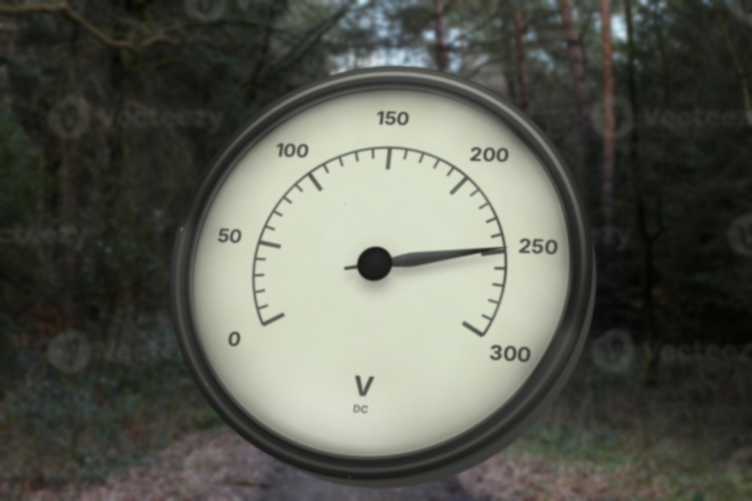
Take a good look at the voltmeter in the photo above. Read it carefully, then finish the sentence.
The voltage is 250 V
